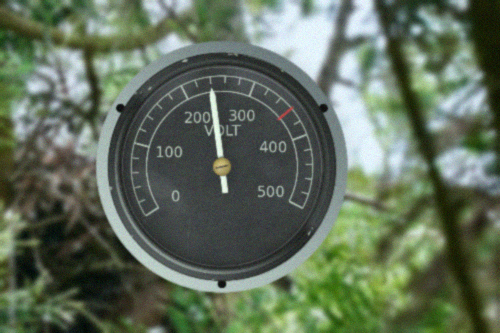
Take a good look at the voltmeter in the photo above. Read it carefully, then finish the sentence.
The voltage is 240 V
